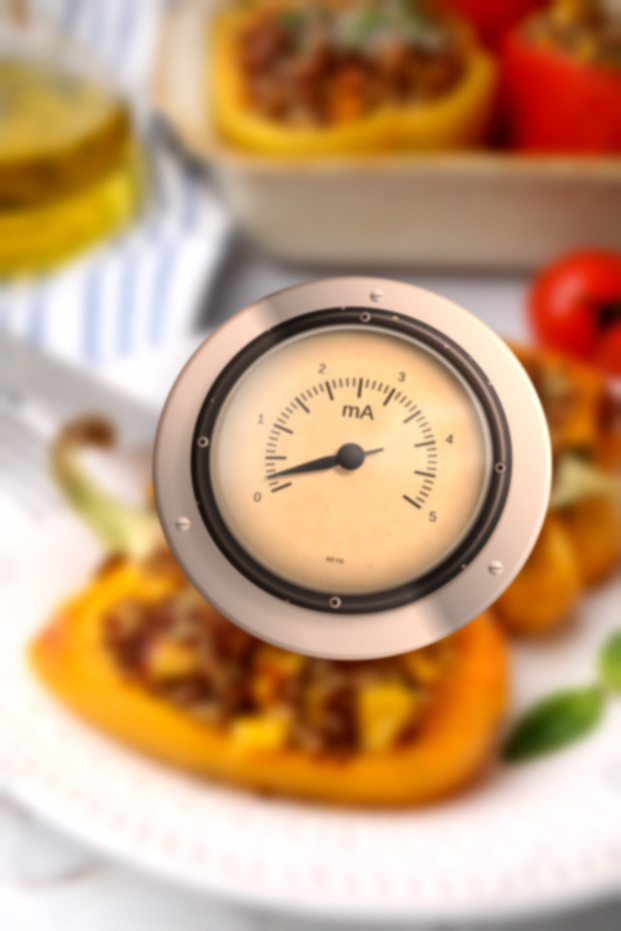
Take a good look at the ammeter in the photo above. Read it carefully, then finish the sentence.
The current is 0.2 mA
